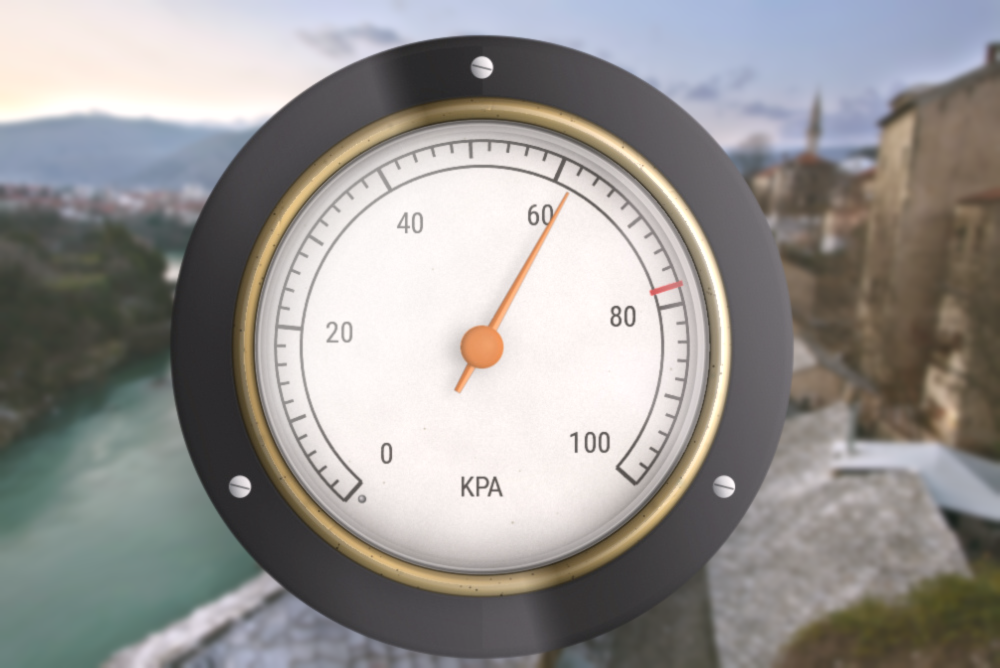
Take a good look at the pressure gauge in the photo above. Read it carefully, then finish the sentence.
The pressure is 62 kPa
